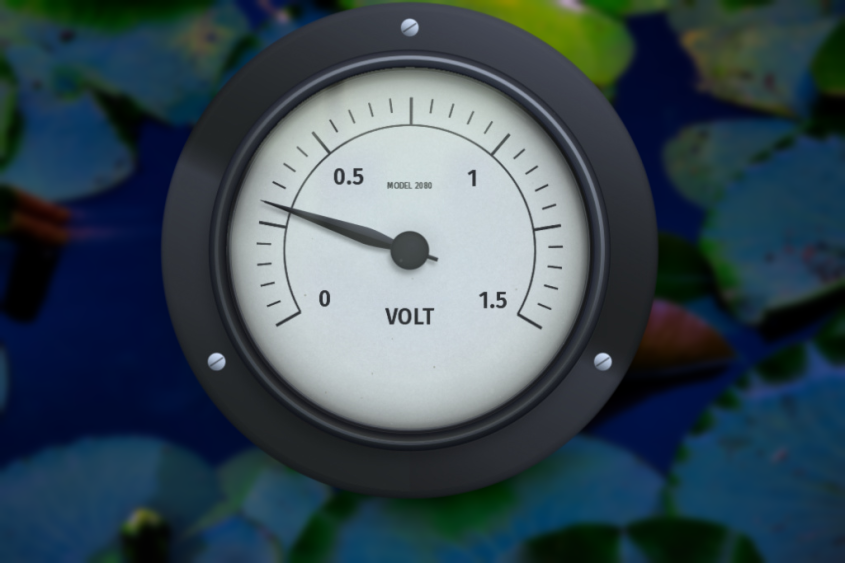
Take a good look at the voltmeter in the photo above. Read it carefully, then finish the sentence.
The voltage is 0.3 V
